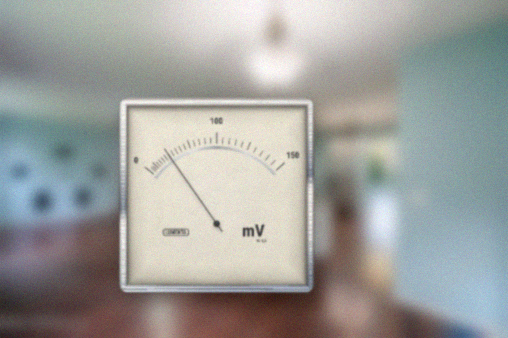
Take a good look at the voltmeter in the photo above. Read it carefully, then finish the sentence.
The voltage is 50 mV
